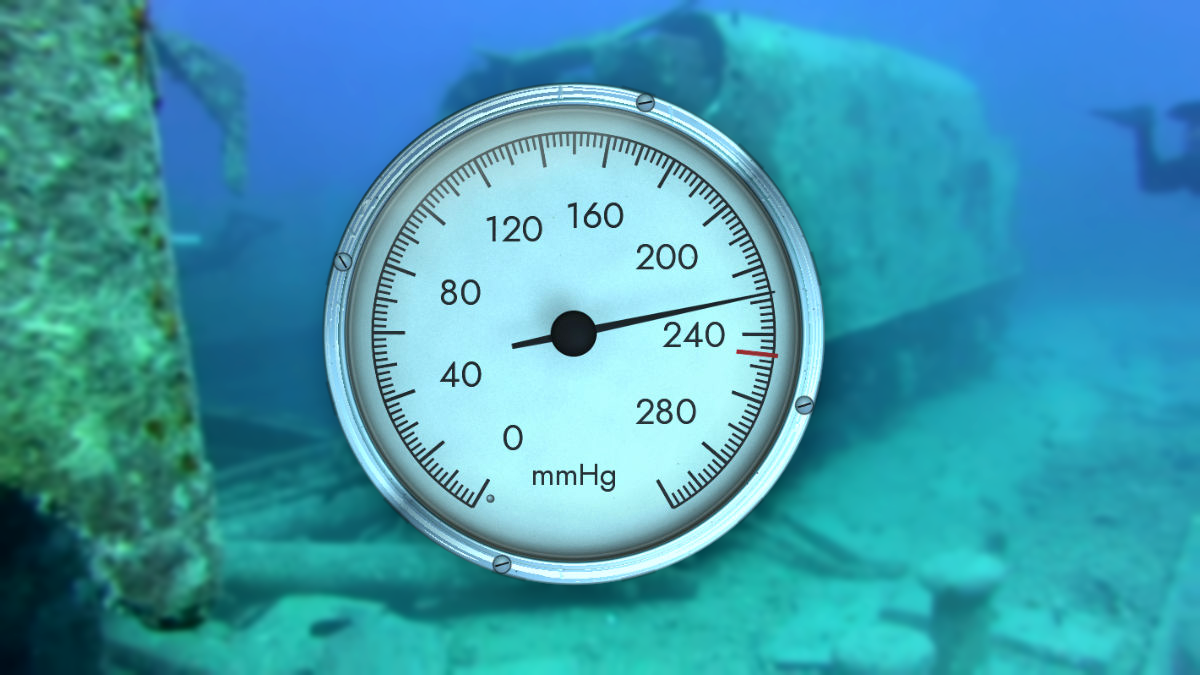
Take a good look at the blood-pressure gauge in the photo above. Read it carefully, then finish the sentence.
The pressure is 228 mmHg
